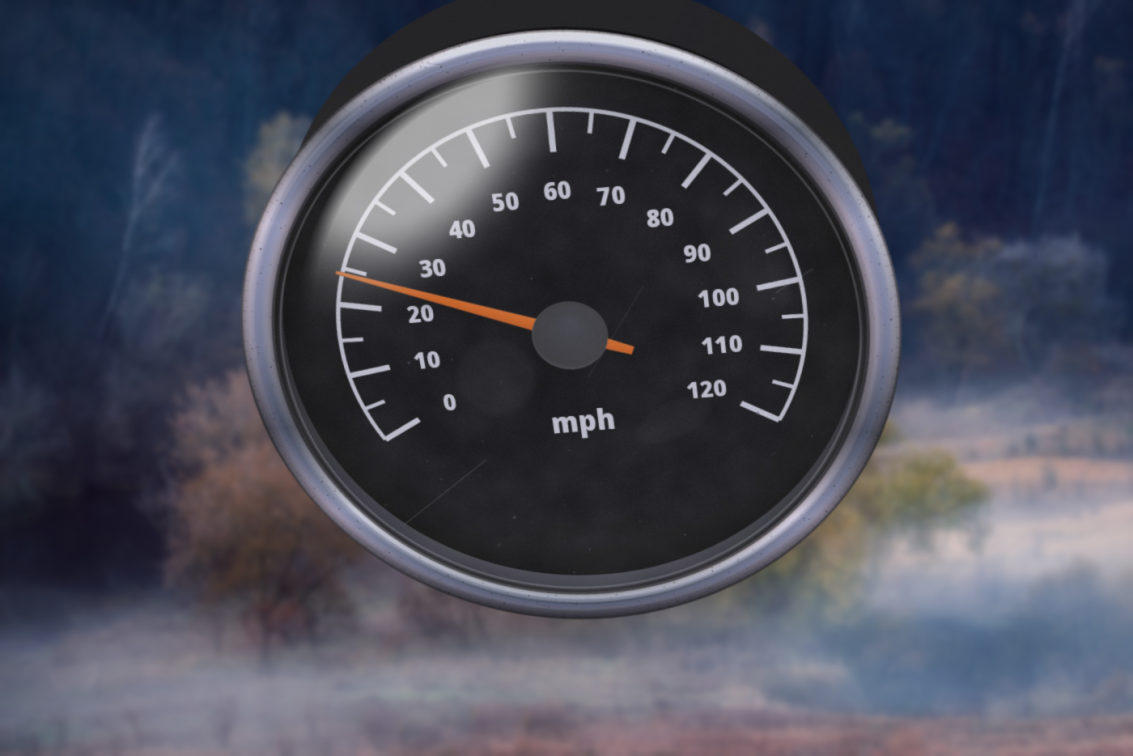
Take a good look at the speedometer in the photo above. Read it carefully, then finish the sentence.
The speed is 25 mph
